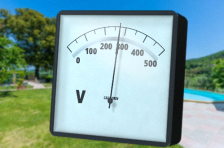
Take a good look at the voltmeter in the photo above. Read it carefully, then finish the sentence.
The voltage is 275 V
